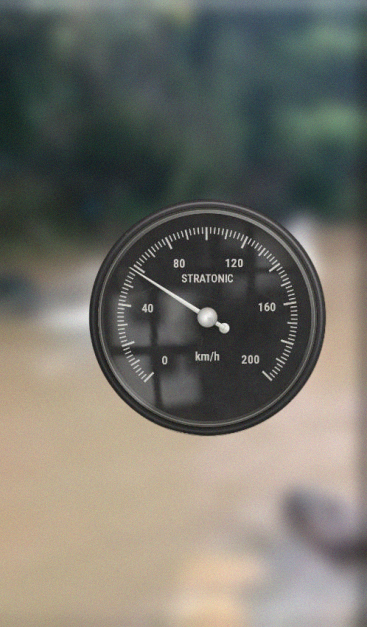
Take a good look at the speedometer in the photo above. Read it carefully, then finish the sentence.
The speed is 58 km/h
